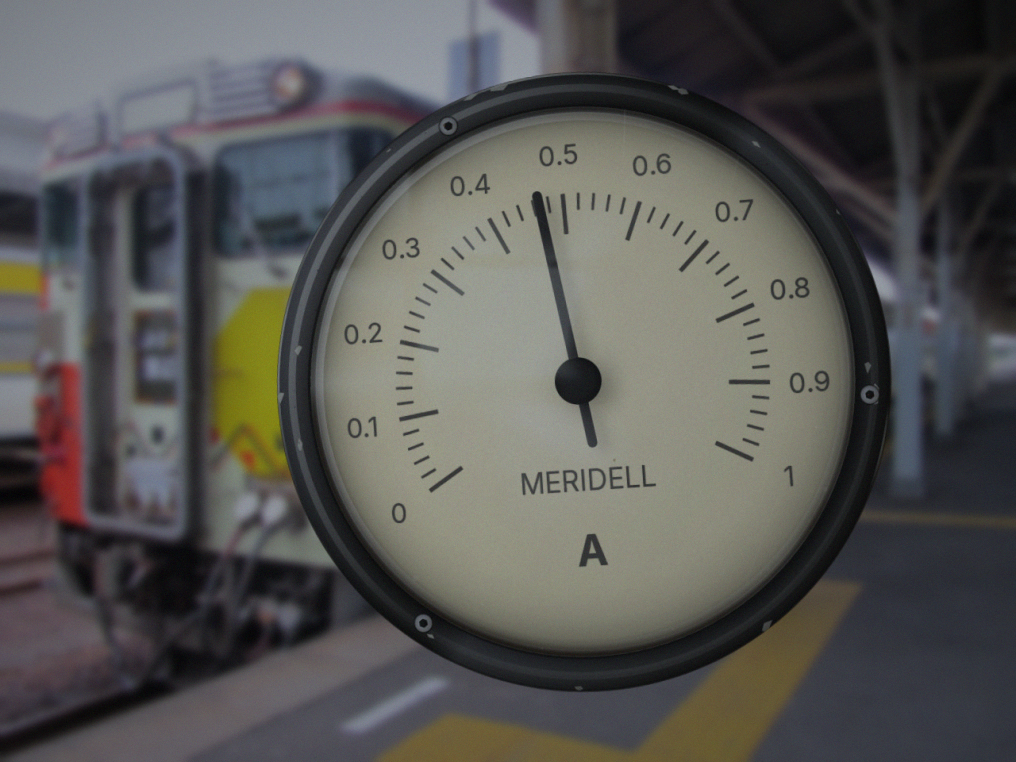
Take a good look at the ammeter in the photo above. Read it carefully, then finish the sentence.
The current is 0.47 A
